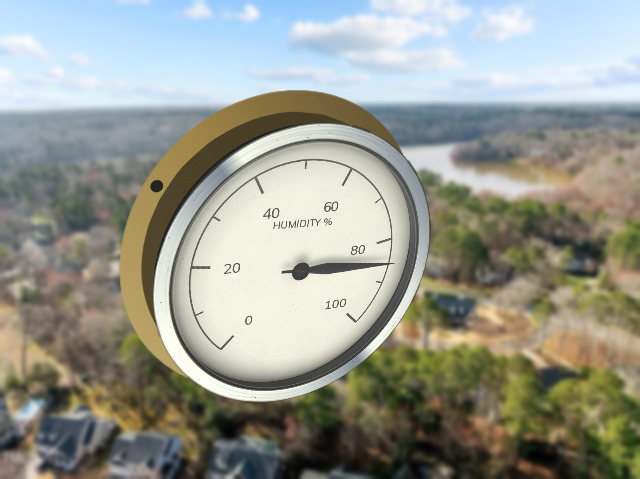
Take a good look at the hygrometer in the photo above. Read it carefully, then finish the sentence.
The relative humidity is 85 %
